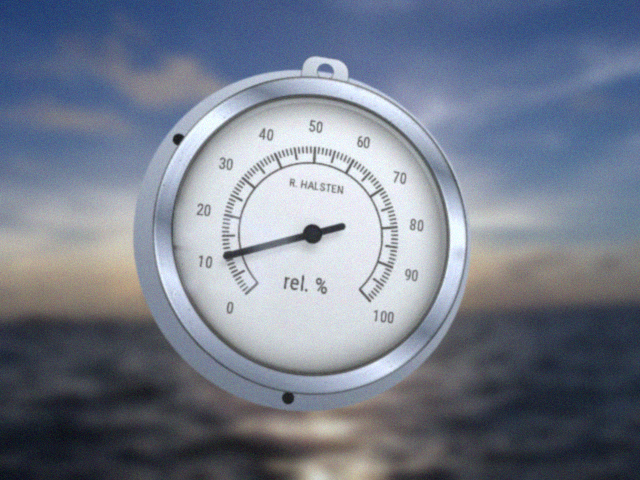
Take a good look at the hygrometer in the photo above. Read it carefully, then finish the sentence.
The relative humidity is 10 %
